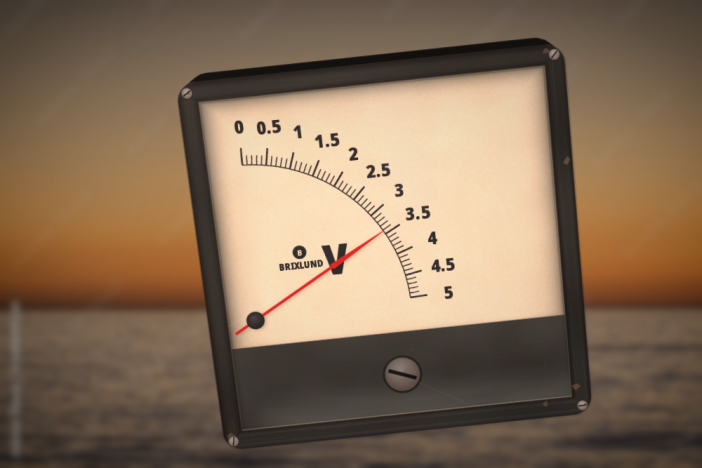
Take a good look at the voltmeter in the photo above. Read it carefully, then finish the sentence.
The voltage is 3.4 V
